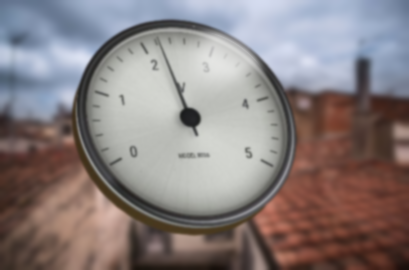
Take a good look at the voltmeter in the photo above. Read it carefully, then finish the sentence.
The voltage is 2.2 V
